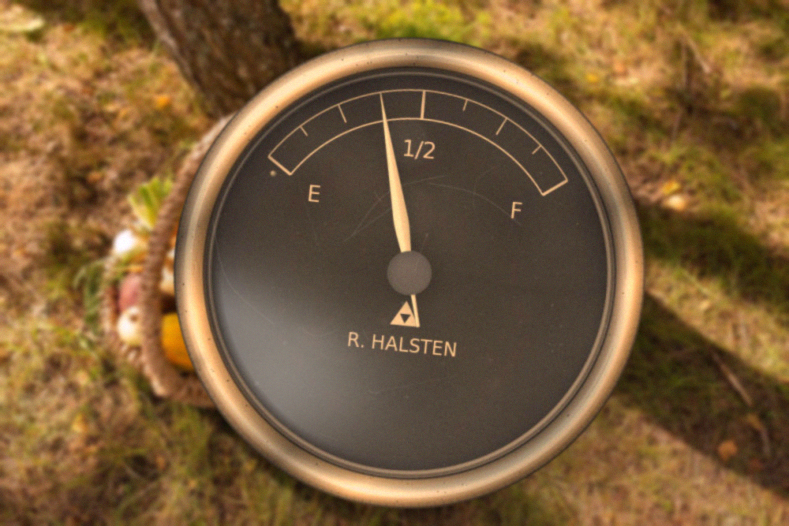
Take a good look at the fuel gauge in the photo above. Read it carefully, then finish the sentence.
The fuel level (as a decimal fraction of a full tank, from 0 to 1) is 0.375
